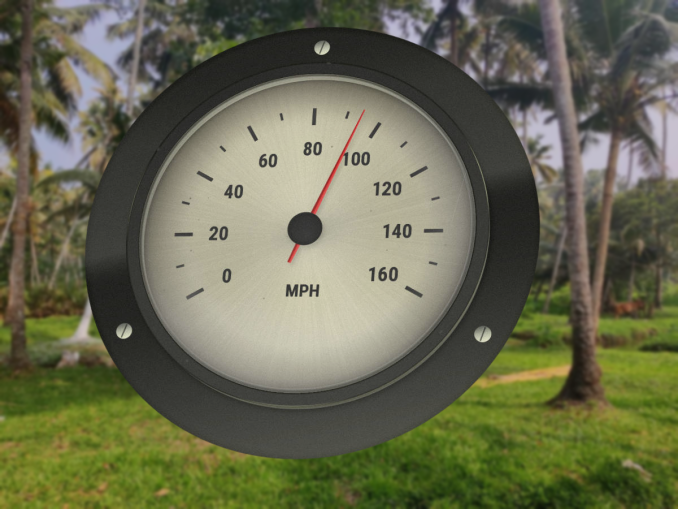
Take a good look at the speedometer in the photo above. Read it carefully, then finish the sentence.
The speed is 95 mph
